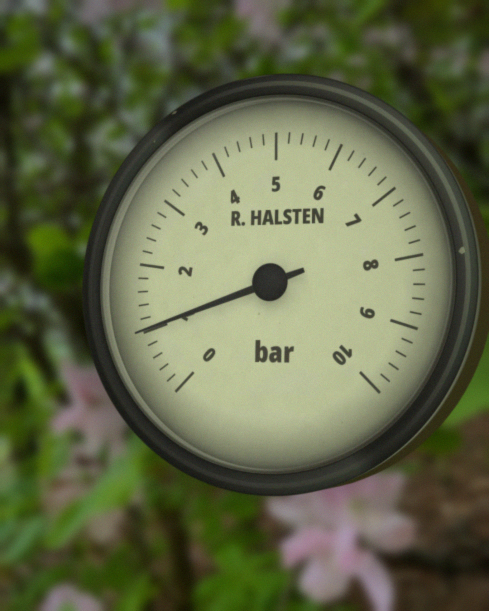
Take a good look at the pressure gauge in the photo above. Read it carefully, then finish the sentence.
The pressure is 1 bar
